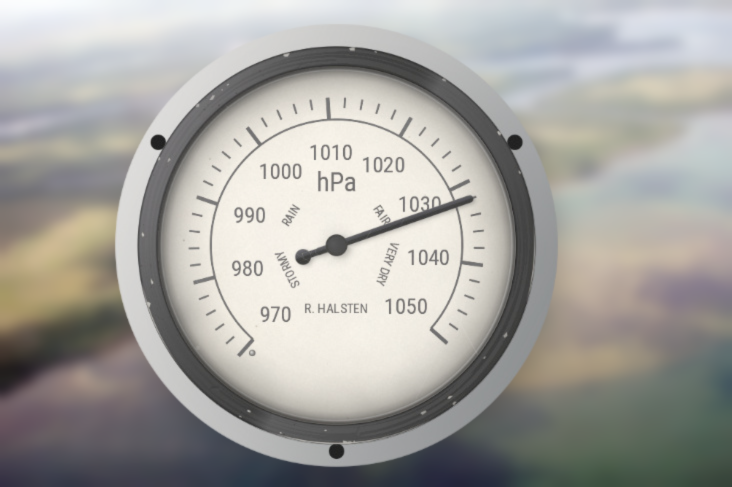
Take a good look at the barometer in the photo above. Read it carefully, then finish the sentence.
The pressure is 1032 hPa
